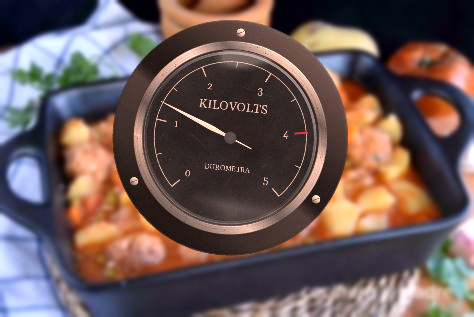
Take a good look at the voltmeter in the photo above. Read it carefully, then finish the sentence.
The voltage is 1.25 kV
